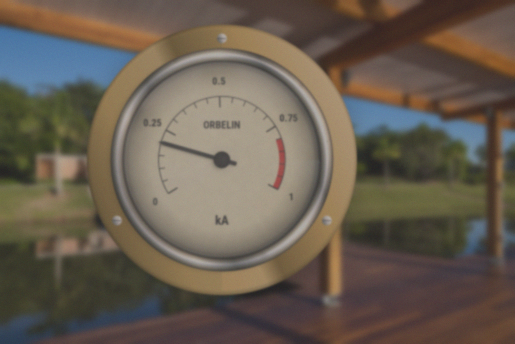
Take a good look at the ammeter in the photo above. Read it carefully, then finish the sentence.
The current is 0.2 kA
